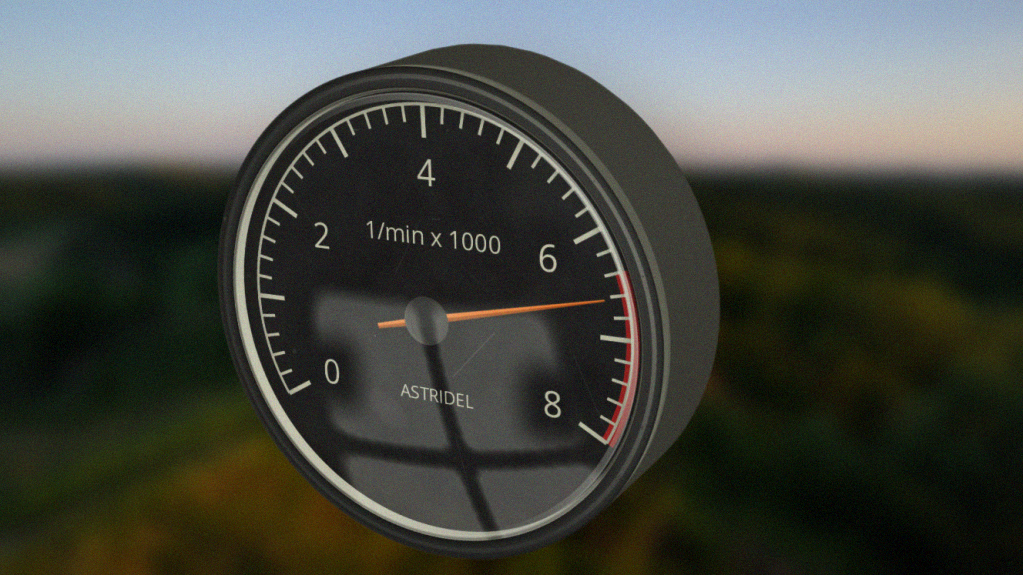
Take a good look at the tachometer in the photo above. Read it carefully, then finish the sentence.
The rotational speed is 6600 rpm
